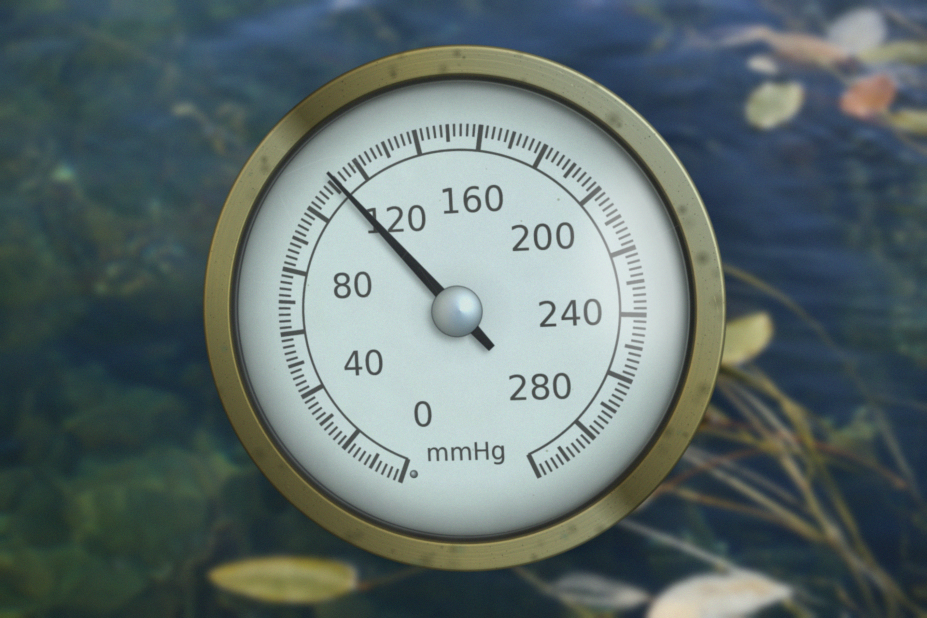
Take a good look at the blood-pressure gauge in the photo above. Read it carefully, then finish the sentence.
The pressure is 112 mmHg
